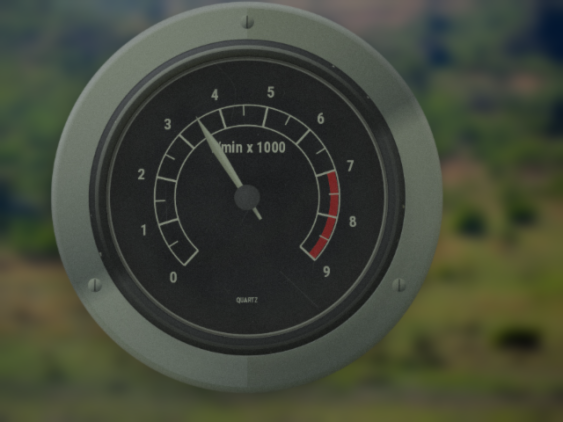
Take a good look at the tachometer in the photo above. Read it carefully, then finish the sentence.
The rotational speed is 3500 rpm
